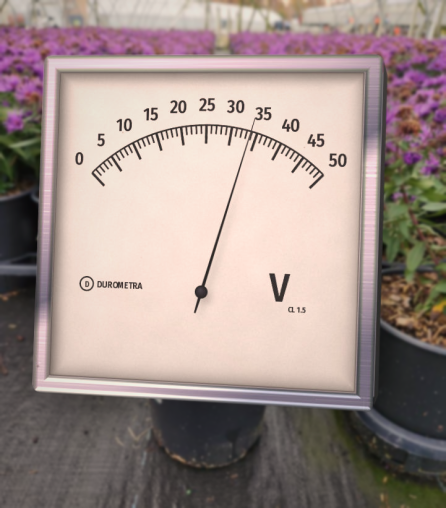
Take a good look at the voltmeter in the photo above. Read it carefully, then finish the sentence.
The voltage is 34 V
